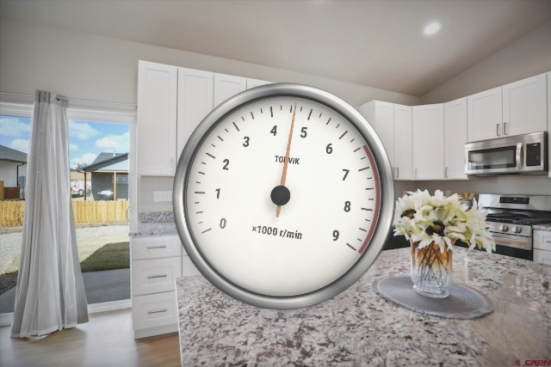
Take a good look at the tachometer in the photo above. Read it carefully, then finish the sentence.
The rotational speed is 4625 rpm
